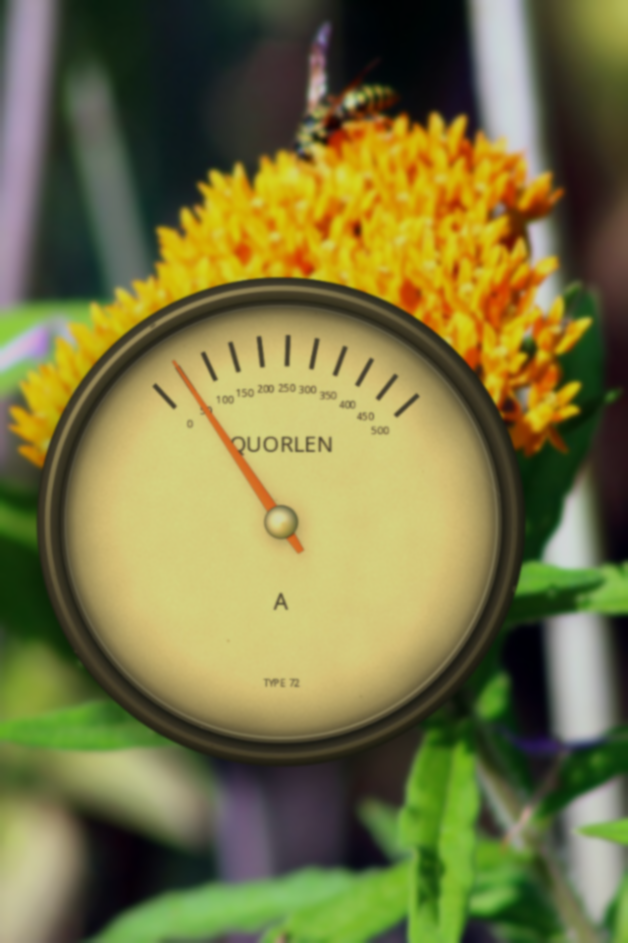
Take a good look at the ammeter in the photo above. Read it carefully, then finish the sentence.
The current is 50 A
